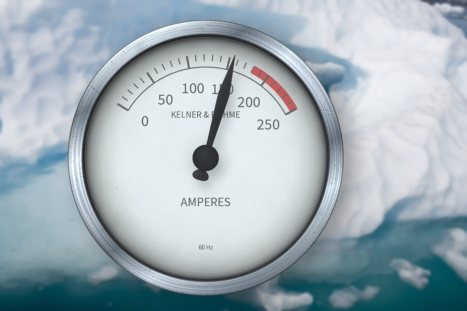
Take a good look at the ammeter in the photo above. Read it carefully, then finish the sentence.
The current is 155 A
